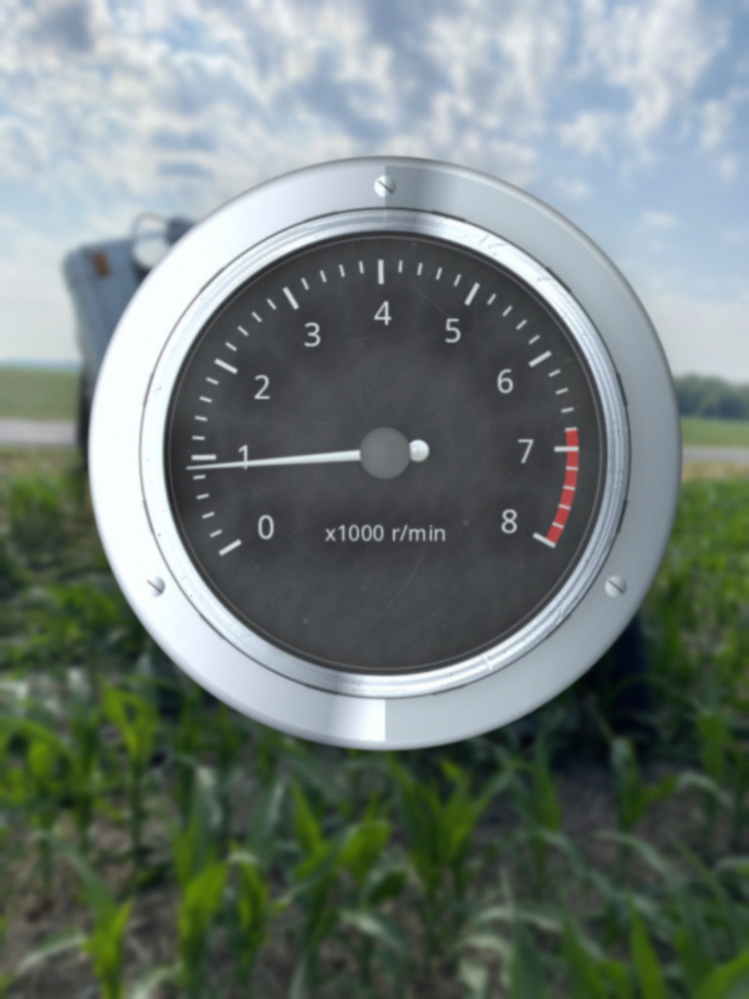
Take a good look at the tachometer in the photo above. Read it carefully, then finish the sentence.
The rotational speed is 900 rpm
